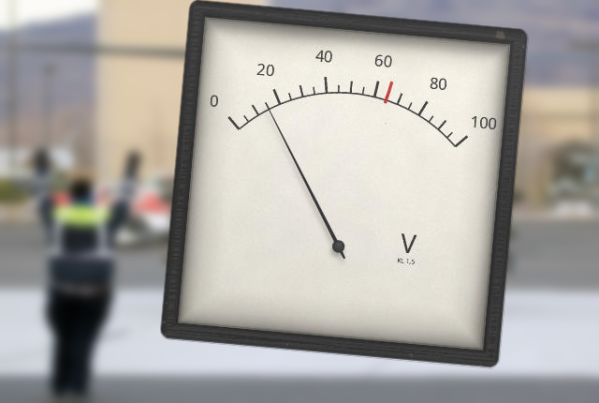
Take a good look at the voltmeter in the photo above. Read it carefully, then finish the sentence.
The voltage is 15 V
